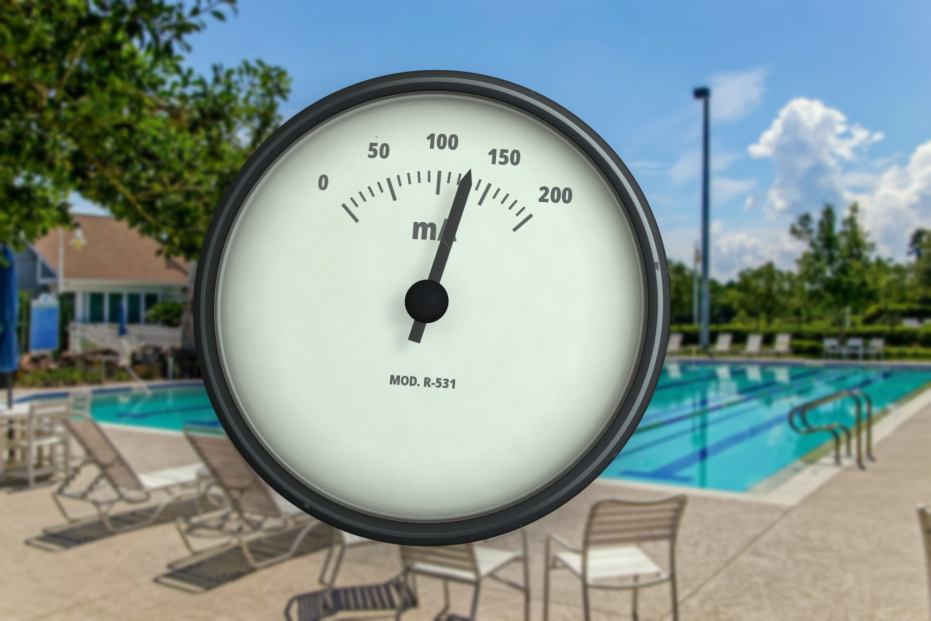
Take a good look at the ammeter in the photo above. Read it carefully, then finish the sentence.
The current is 130 mA
